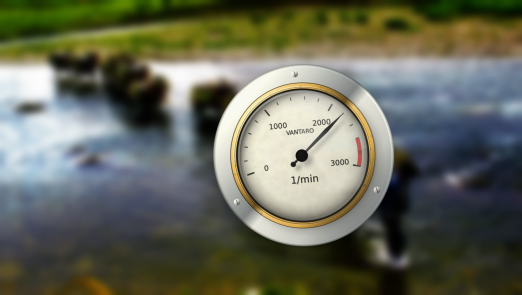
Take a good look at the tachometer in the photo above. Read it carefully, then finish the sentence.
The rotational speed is 2200 rpm
